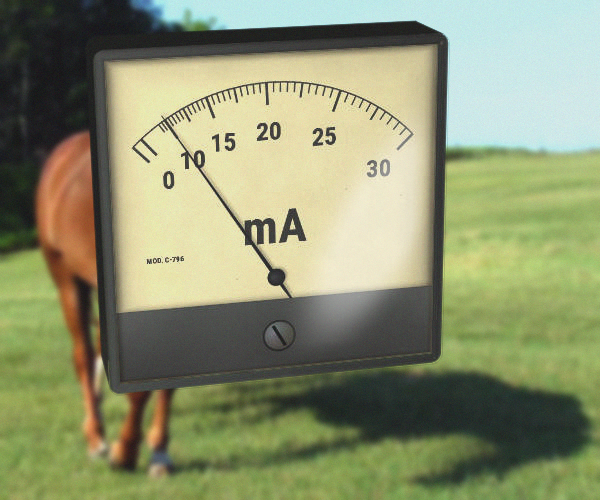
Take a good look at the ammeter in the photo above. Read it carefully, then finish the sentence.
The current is 10 mA
